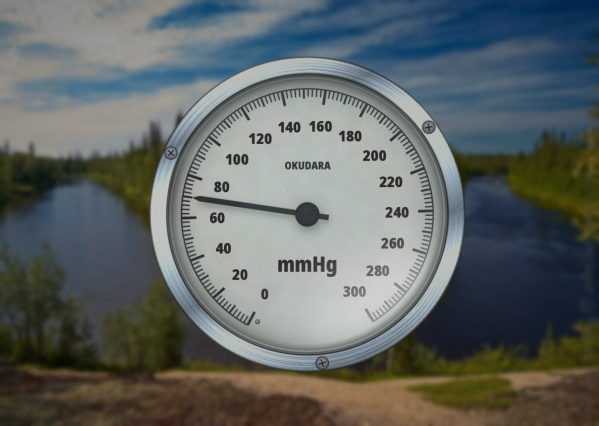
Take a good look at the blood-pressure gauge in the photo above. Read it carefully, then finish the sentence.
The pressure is 70 mmHg
